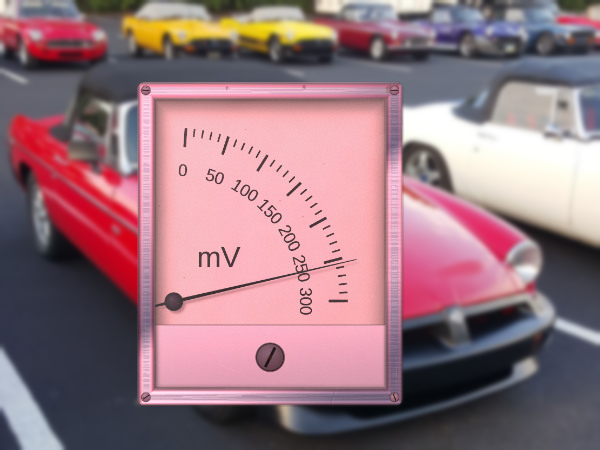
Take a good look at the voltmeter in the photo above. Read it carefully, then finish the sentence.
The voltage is 255 mV
